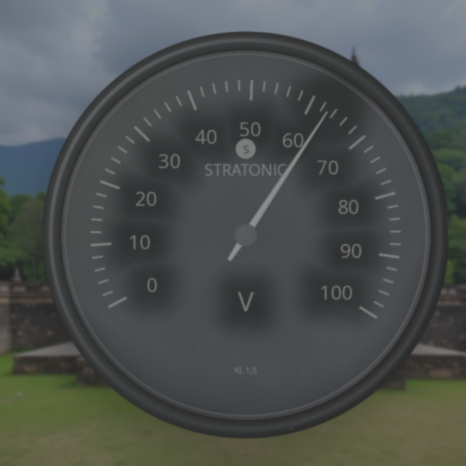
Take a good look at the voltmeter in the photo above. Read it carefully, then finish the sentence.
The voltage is 63 V
